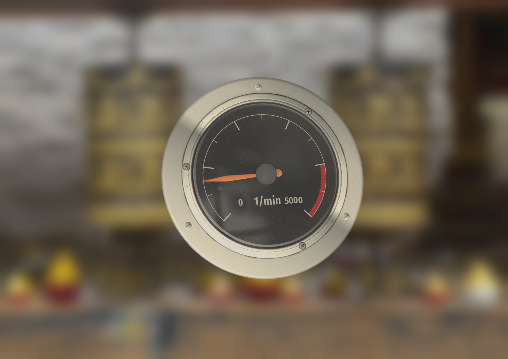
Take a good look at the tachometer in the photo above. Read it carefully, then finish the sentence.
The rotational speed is 750 rpm
